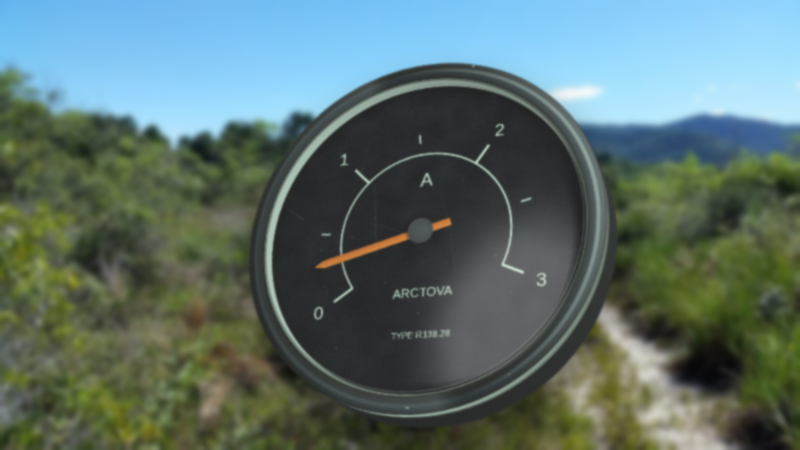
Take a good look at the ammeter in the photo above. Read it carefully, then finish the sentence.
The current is 0.25 A
